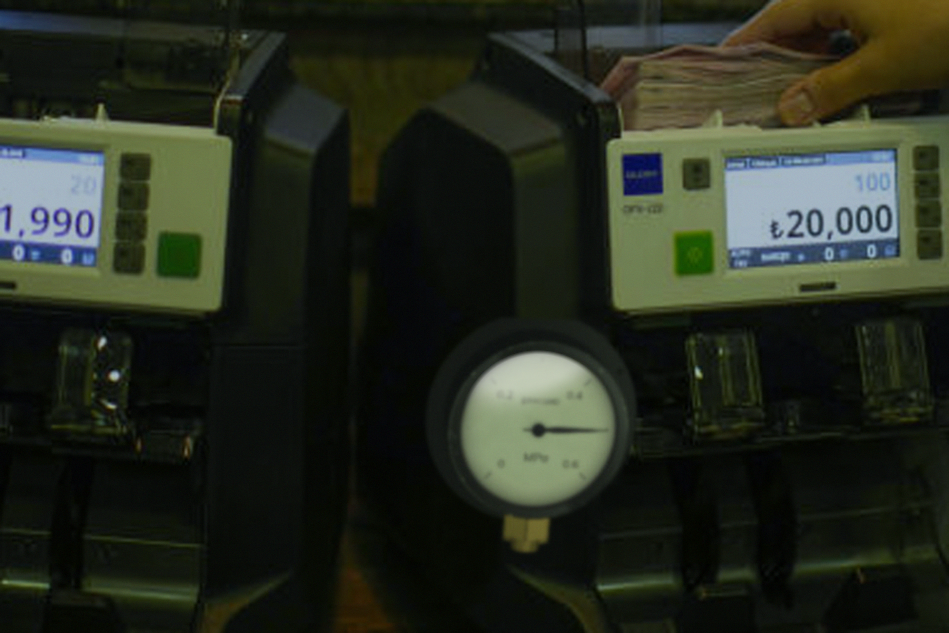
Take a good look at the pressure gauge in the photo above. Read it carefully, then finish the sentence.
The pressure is 0.5 MPa
